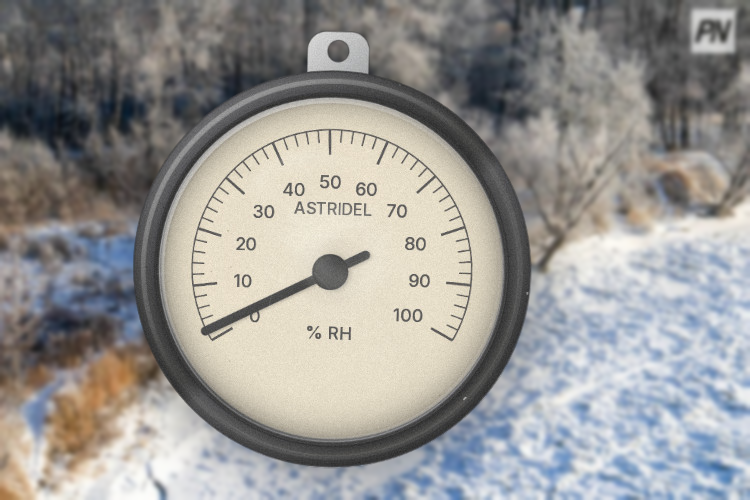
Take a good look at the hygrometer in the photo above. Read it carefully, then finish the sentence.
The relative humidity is 2 %
